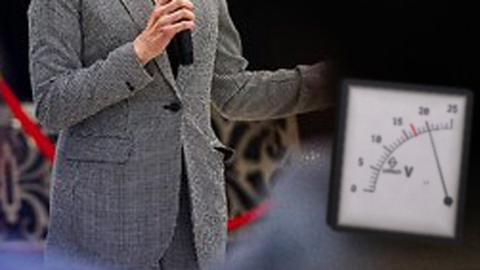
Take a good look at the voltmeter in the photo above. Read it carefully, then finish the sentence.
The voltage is 20 V
